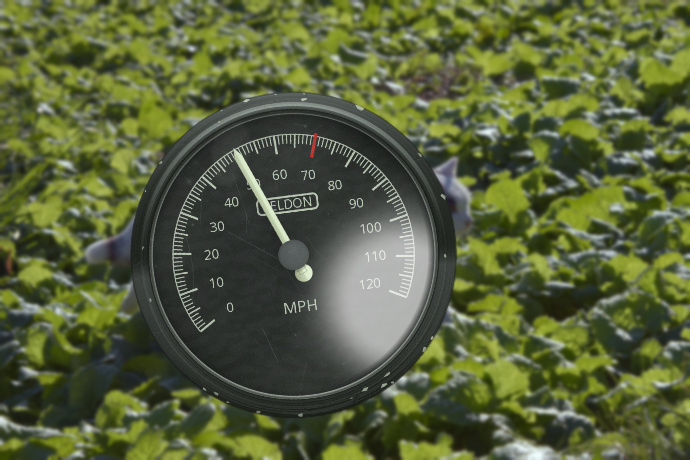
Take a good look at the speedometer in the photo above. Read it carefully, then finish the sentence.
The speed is 50 mph
